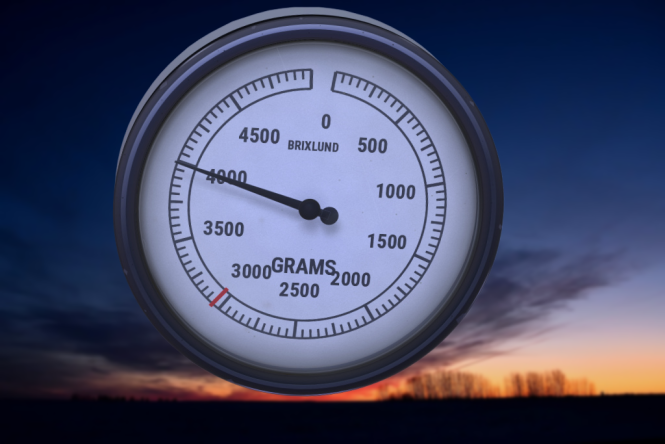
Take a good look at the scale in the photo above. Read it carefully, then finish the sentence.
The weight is 4000 g
